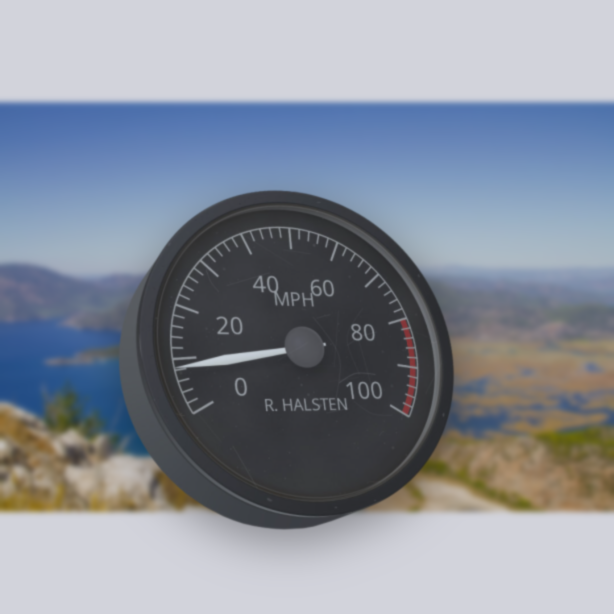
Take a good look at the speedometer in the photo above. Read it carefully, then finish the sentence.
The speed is 8 mph
